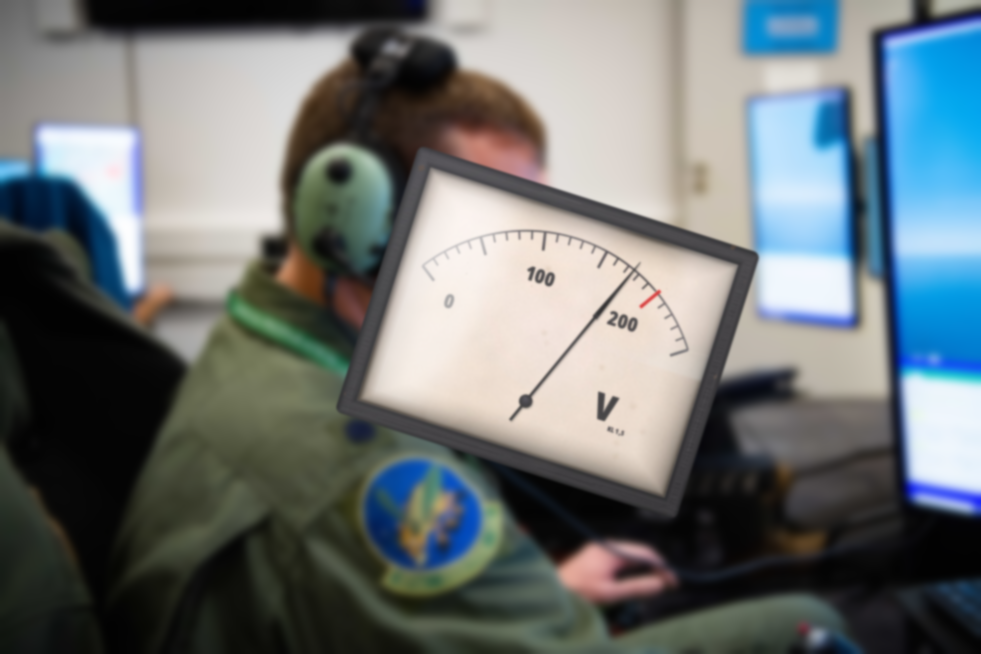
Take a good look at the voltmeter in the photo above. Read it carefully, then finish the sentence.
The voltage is 175 V
